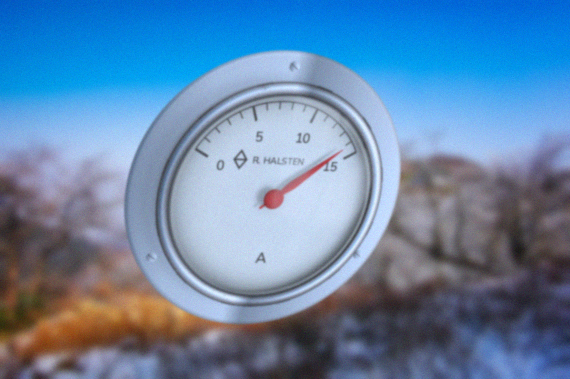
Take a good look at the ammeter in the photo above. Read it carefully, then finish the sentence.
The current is 14 A
